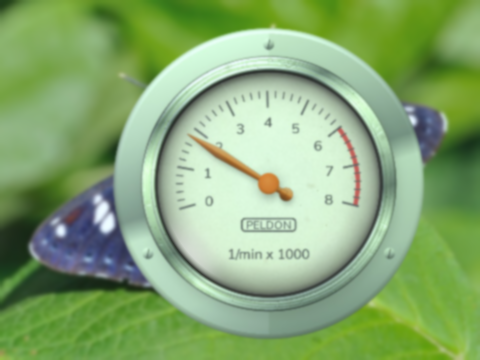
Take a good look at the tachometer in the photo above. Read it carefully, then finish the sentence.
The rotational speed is 1800 rpm
